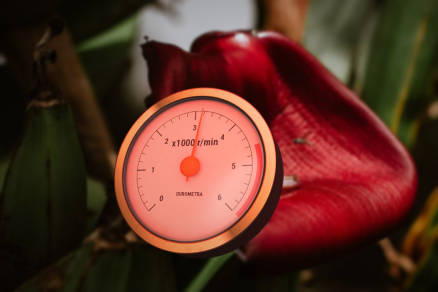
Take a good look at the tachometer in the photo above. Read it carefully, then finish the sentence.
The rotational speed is 3200 rpm
